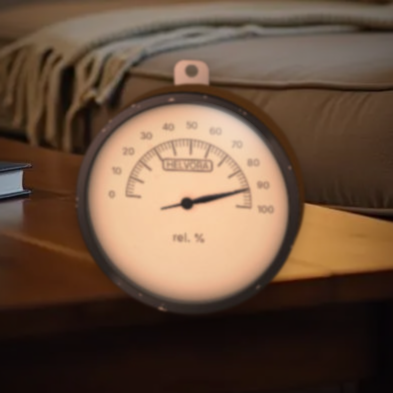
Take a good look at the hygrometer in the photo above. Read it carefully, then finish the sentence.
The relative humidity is 90 %
